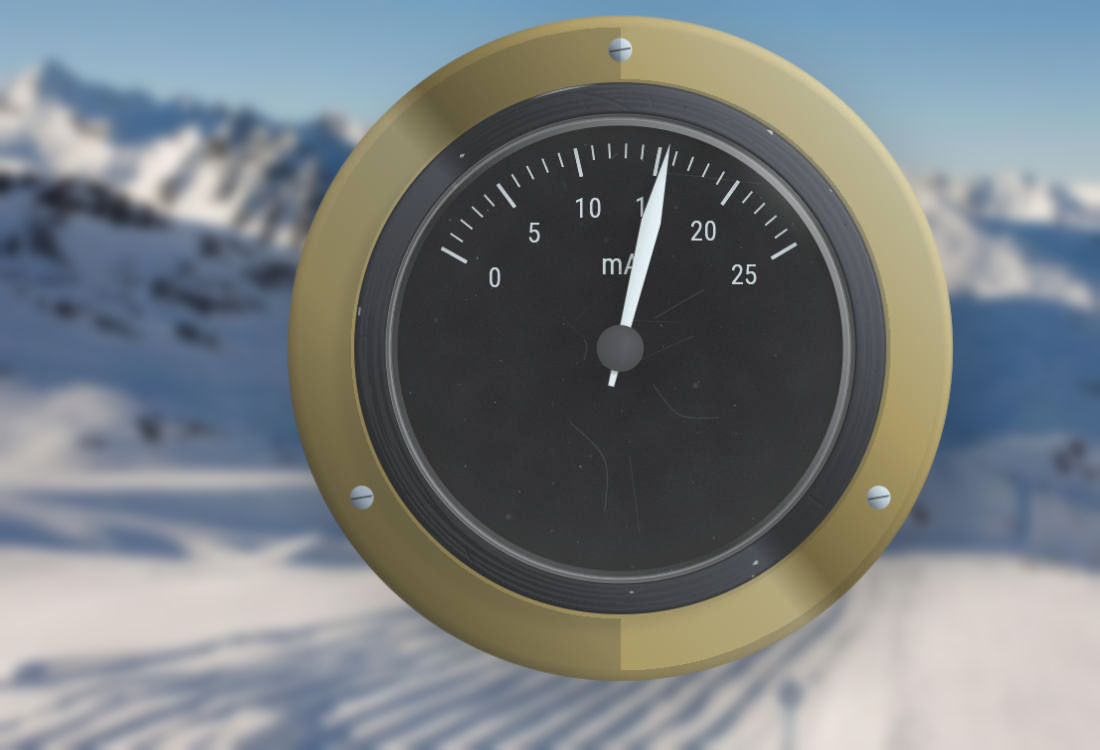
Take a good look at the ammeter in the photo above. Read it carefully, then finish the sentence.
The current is 15.5 mA
